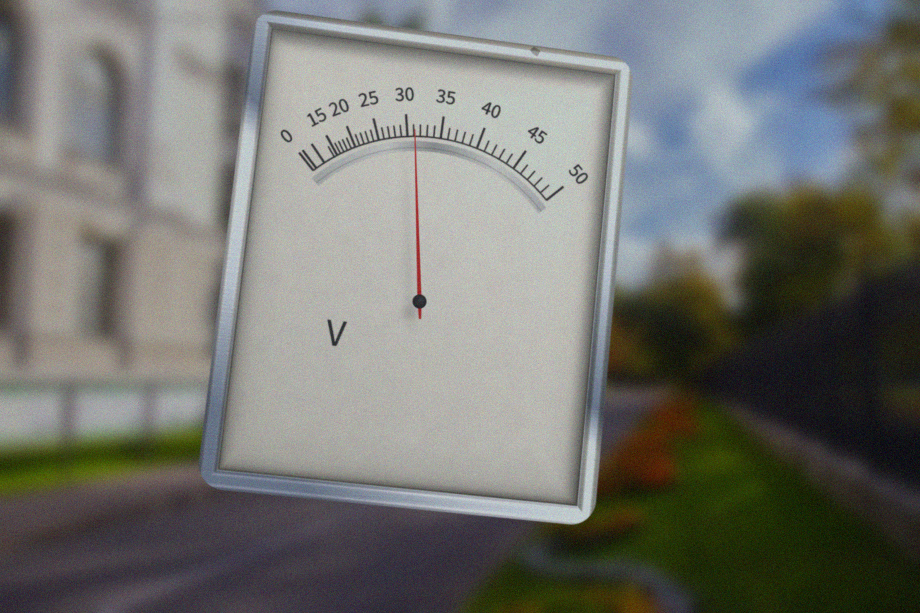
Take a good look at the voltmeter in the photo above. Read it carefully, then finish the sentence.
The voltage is 31 V
